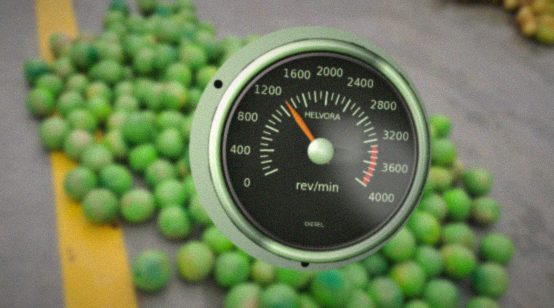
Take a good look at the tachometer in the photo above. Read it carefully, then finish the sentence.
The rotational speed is 1300 rpm
